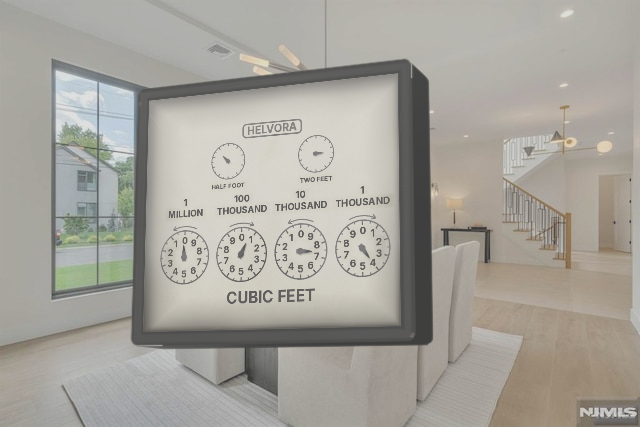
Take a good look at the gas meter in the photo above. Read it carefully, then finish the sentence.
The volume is 7400 ft³
